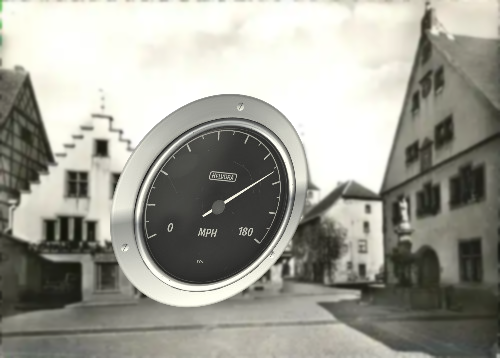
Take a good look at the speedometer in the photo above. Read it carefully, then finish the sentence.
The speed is 130 mph
